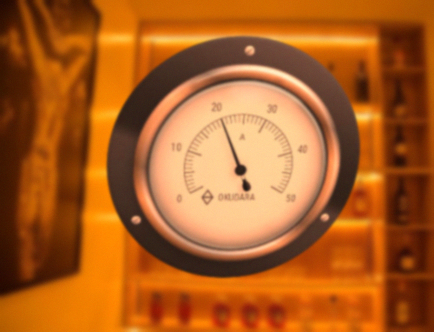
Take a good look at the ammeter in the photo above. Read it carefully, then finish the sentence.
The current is 20 A
